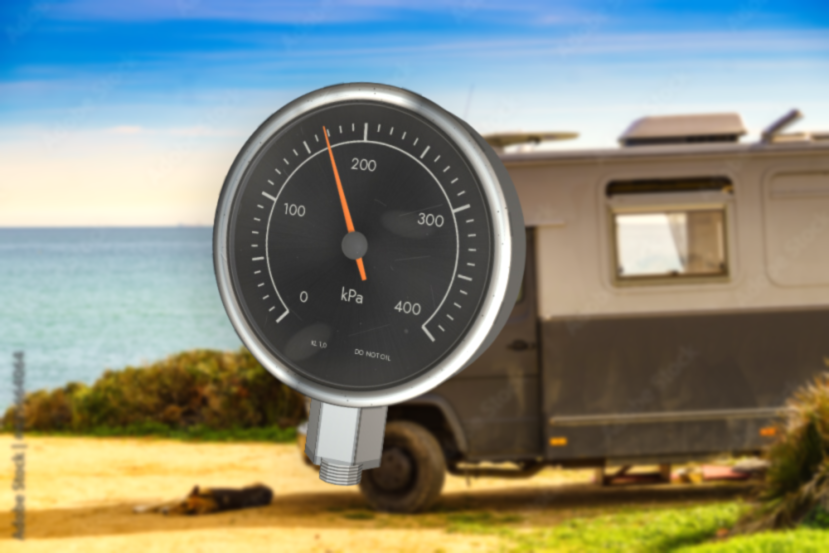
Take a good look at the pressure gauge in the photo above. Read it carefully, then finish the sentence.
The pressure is 170 kPa
